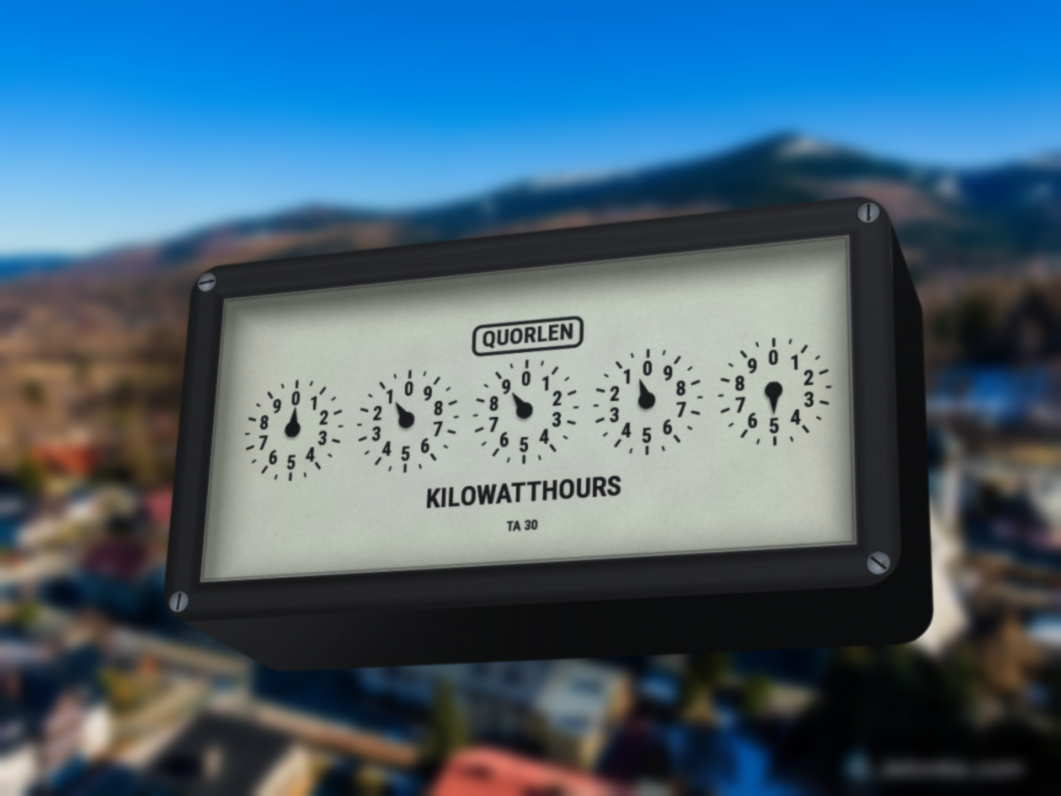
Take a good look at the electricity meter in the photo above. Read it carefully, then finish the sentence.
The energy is 905 kWh
